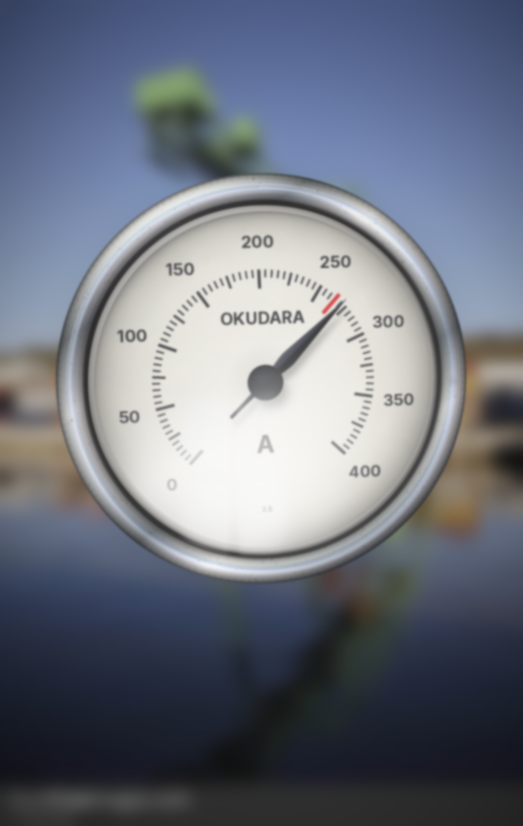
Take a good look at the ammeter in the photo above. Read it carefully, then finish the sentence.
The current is 270 A
